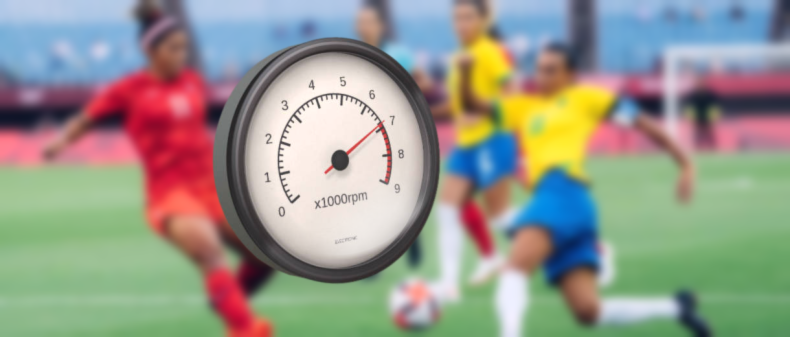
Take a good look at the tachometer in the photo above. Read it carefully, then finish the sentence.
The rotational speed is 6800 rpm
